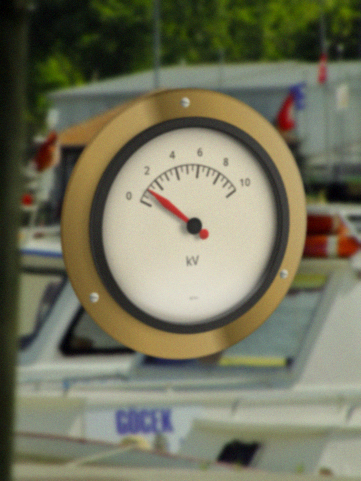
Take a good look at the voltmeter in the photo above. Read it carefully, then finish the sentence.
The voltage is 1 kV
